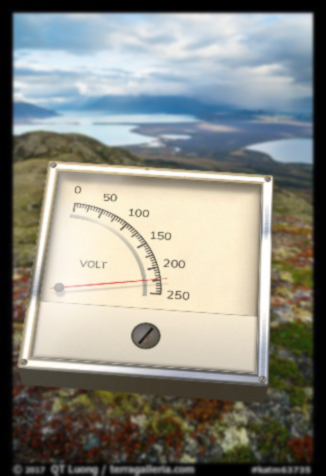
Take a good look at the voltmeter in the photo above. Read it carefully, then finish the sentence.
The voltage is 225 V
